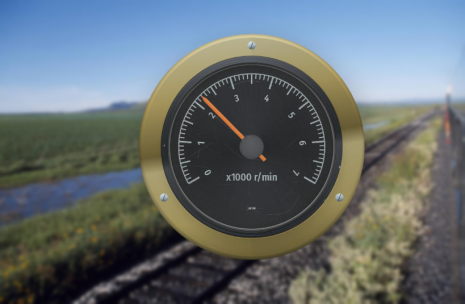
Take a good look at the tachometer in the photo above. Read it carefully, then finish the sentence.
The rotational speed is 2200 rpm
